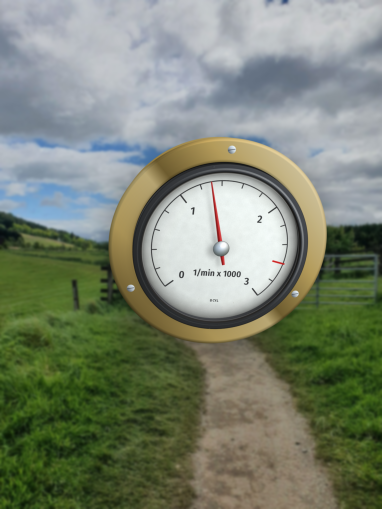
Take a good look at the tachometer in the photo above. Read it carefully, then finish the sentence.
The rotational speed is 1300 rpm
